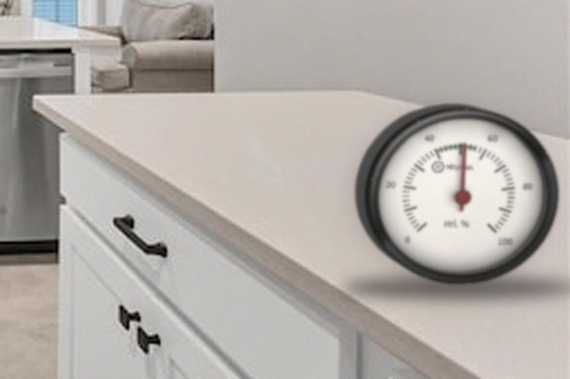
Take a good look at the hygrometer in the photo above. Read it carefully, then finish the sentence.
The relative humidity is 50 %
